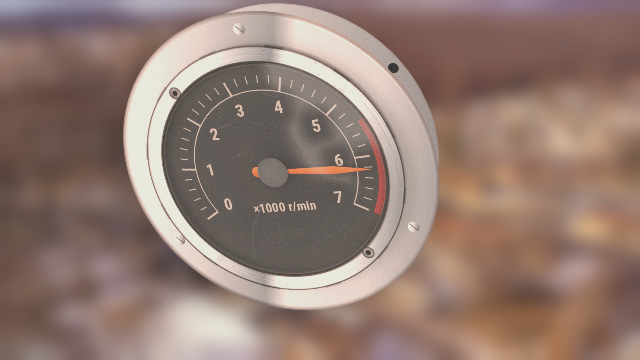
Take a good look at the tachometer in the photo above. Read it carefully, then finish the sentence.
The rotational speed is 6200 rpm
